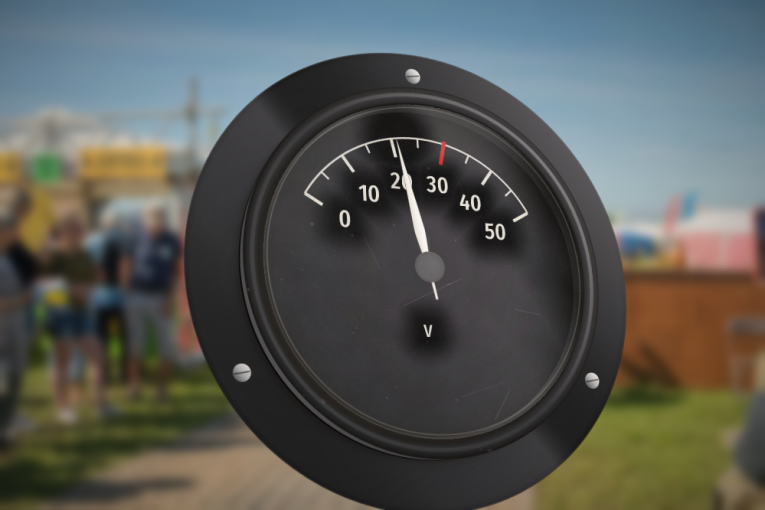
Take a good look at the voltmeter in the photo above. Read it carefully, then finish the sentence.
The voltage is 20 V
